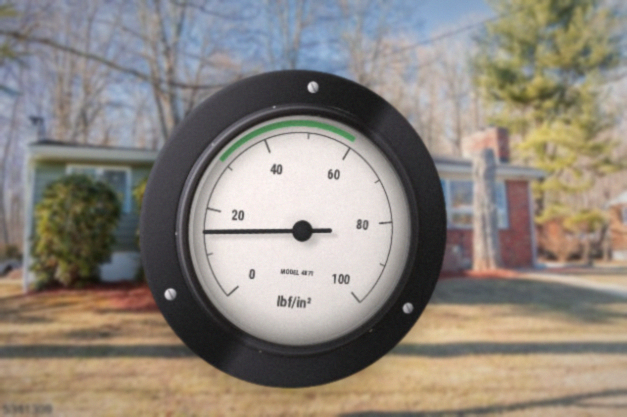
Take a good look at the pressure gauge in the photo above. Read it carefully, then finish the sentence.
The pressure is 15 psi
